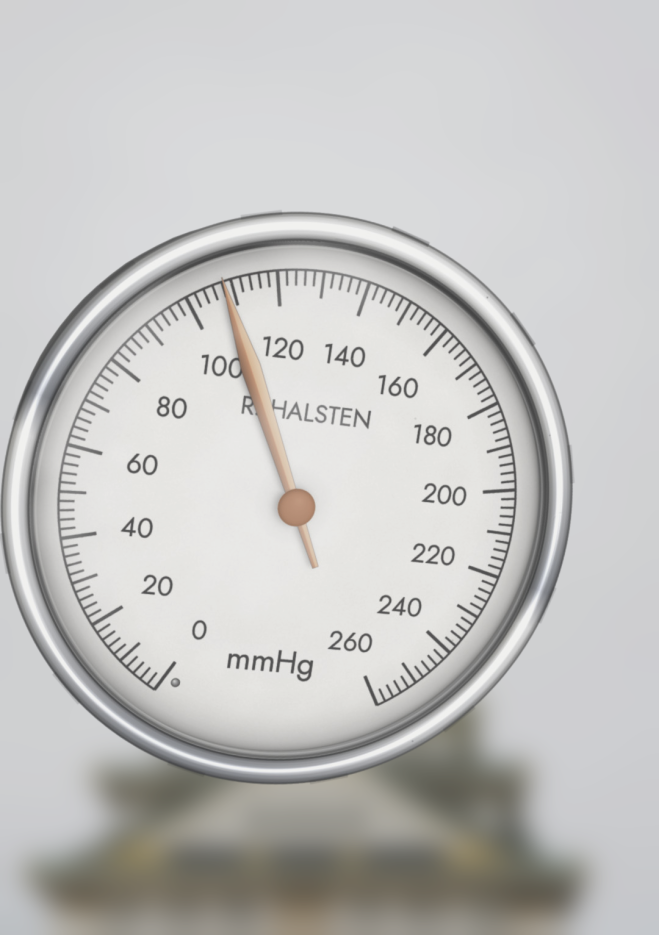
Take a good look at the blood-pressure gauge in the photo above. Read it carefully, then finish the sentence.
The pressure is 108 mmHg
